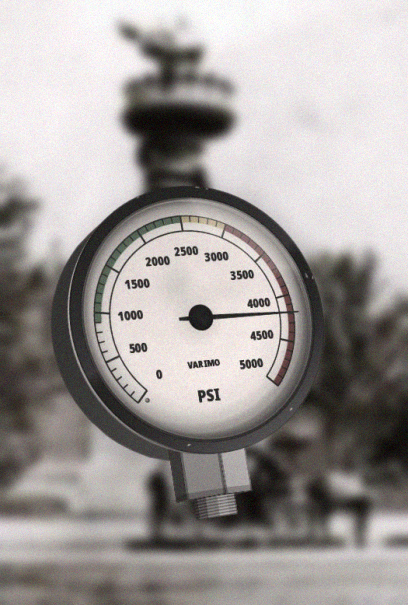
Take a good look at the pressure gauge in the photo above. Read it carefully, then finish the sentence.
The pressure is 4200 psi
